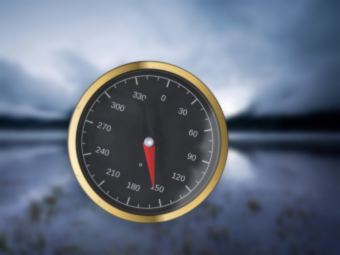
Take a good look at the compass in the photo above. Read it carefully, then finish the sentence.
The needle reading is 155 °
